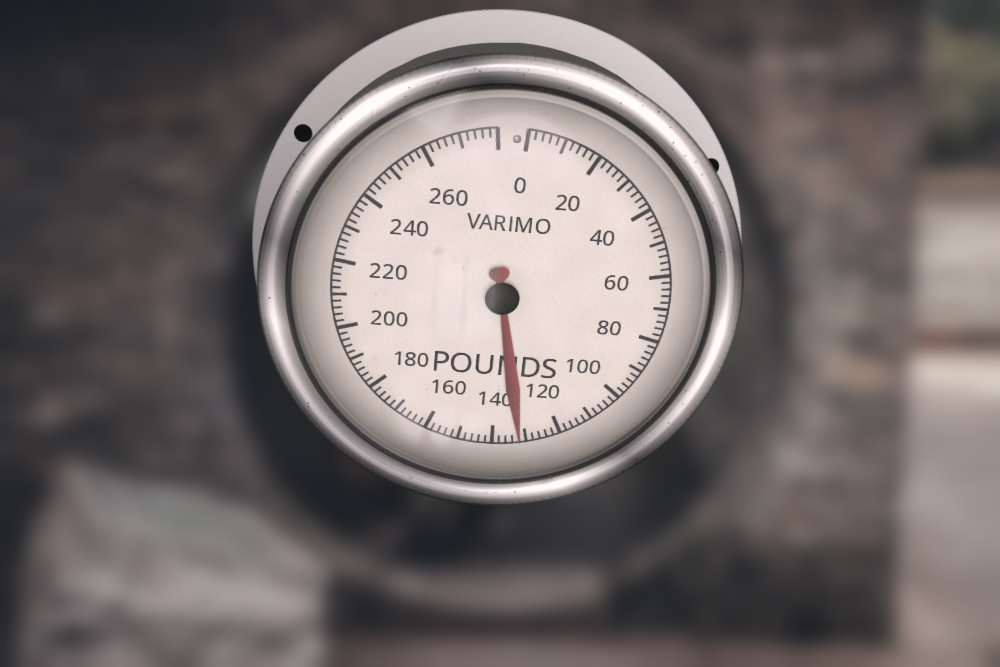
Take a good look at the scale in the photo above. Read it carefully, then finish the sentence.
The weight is 132 lb
